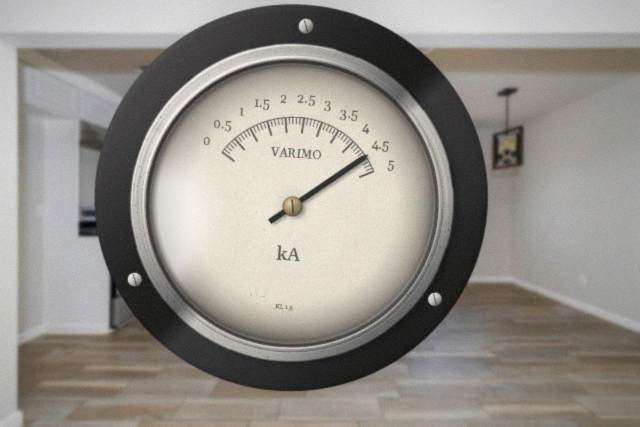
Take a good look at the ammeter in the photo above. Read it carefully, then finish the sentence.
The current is 4.5 kA
